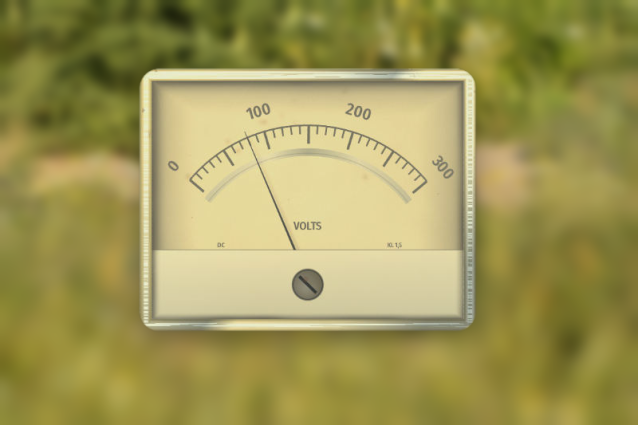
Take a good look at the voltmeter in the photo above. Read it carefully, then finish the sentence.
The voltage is 80 V
